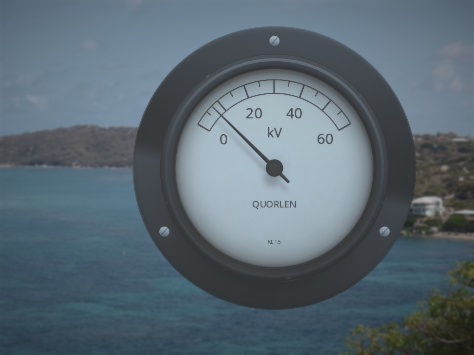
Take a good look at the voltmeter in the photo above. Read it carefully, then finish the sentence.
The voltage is 7.5 kV
